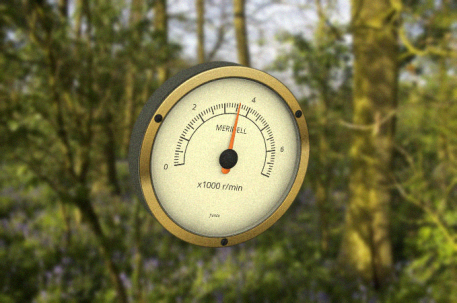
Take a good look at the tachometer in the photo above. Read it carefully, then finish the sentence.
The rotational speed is 3500 rpm
